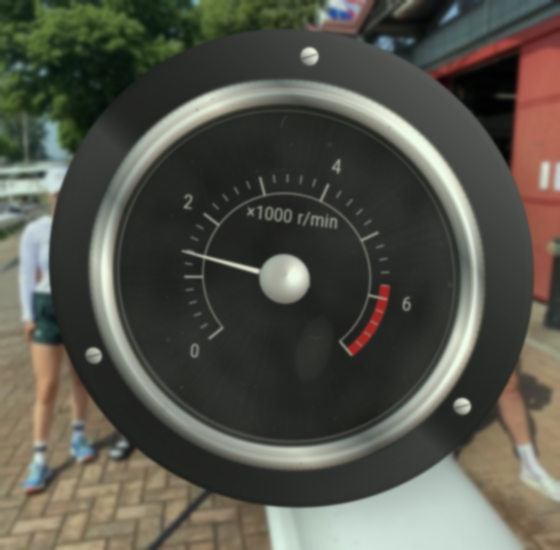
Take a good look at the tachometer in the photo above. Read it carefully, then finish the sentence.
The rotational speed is 1400 rpm
